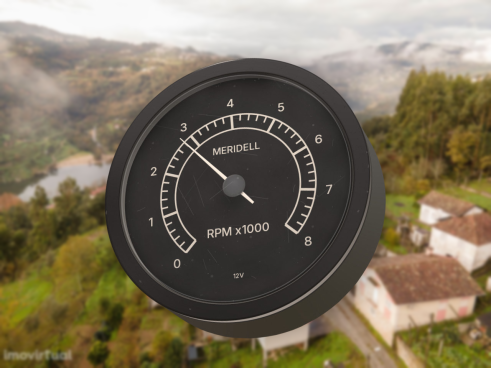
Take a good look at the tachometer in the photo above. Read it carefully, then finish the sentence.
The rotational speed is 2800 rpm
